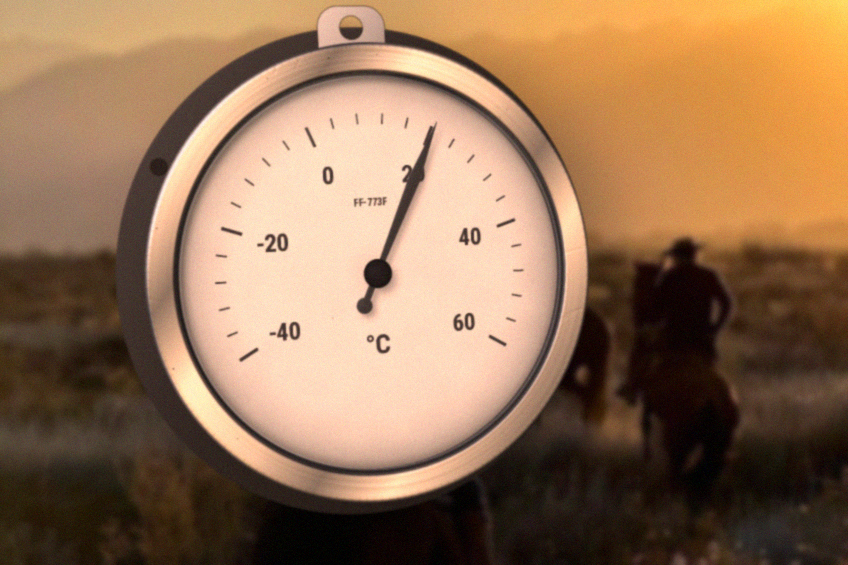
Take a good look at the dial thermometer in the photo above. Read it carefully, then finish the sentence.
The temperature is 20 °C
